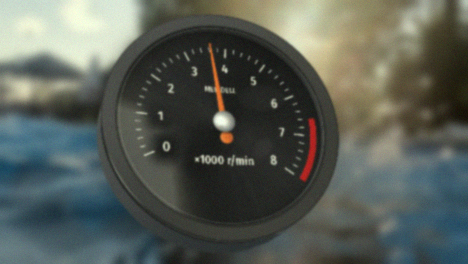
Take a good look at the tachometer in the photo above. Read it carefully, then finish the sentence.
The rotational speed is 3600 rpm
